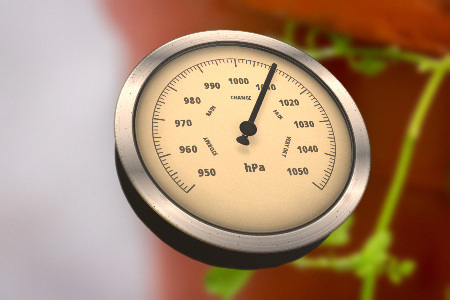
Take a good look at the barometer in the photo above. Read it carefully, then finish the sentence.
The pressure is 1010 hPa
